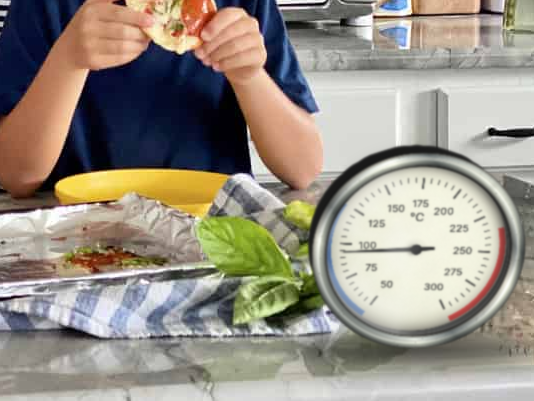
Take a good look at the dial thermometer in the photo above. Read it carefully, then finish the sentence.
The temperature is 95 °C
